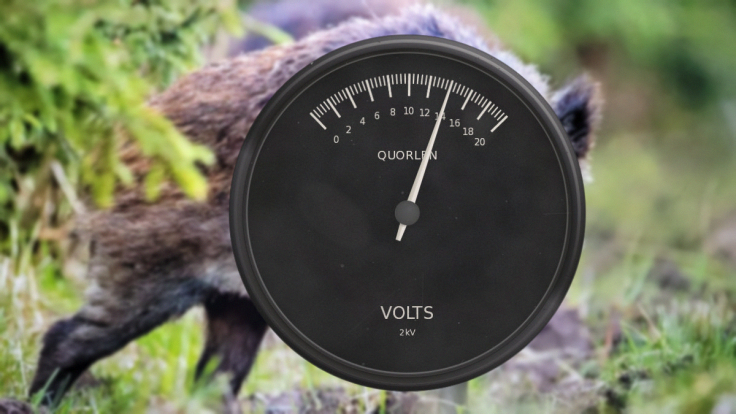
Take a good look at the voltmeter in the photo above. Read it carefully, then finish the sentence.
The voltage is 14 V
